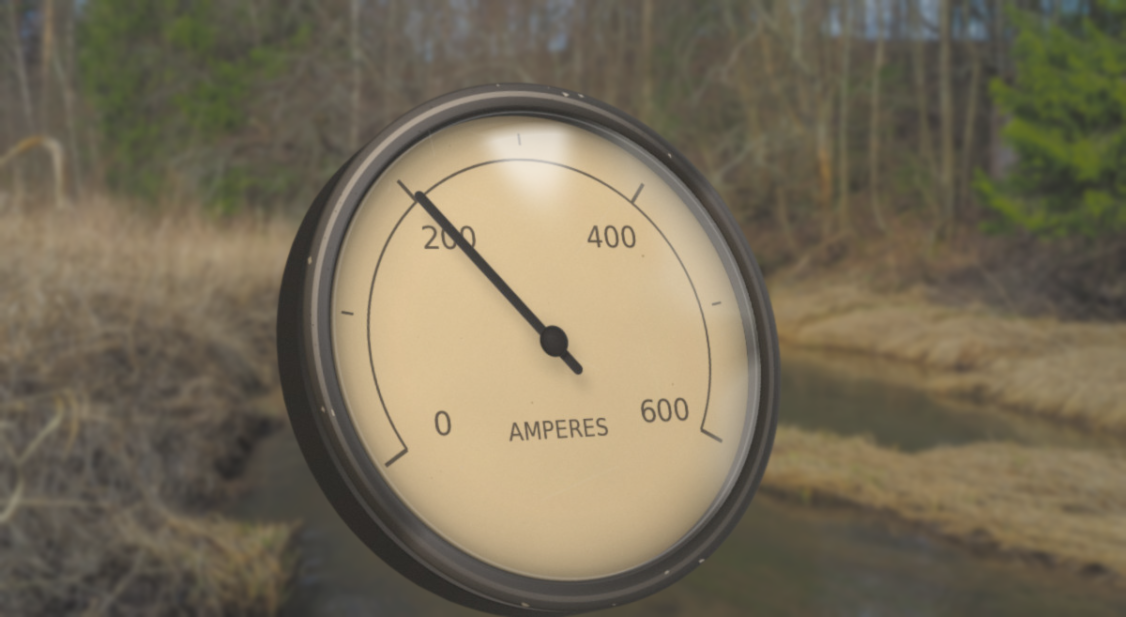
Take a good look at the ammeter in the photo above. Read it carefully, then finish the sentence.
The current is 200 A
